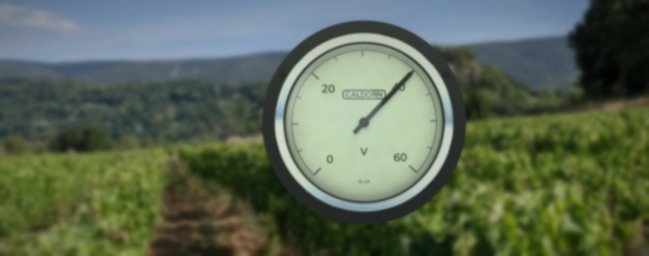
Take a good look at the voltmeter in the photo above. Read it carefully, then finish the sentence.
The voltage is 40 V
